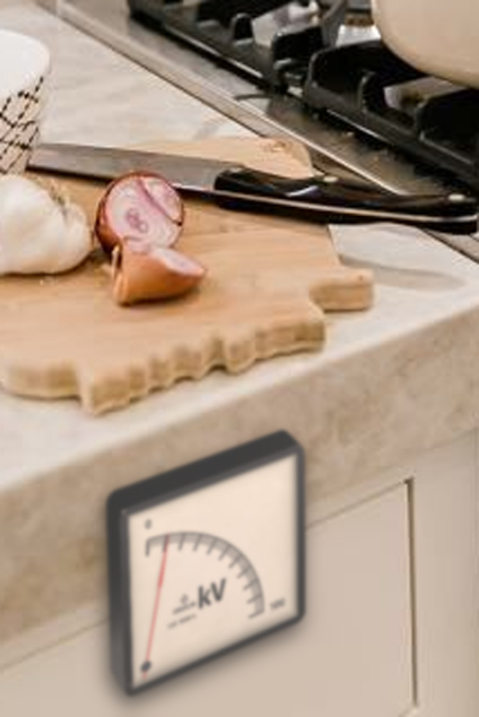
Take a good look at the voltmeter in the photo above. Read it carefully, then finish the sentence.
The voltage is 10 kV
